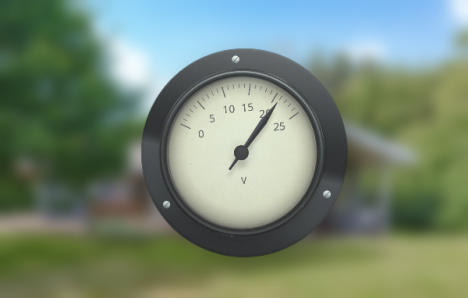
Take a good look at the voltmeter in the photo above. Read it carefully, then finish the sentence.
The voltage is 21 V
